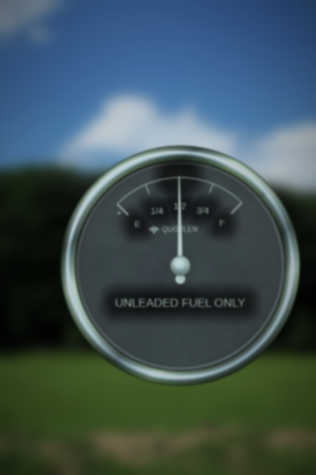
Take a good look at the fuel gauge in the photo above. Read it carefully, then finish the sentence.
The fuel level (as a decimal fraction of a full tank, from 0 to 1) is 0.5
